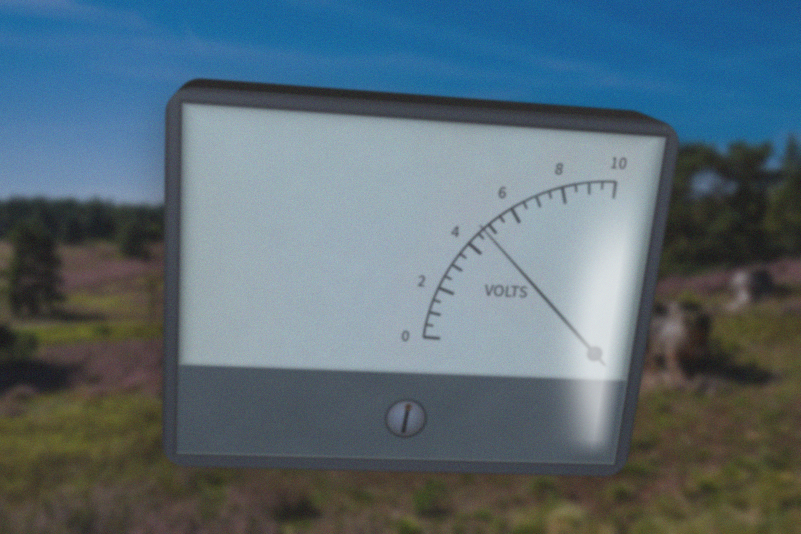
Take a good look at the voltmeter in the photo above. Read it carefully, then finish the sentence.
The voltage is 4.75 V
